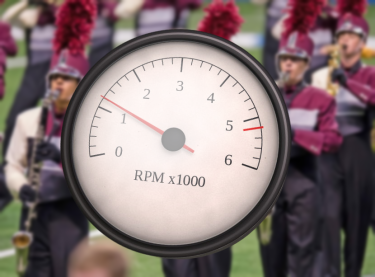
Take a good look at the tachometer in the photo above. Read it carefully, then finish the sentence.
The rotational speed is 1200 rpm
